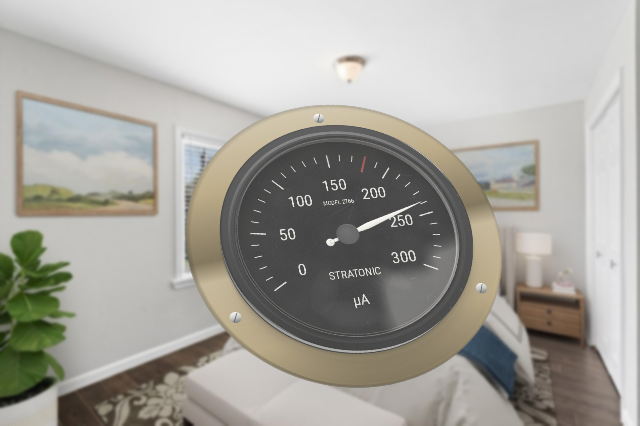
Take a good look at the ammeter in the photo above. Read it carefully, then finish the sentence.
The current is 240 µA
